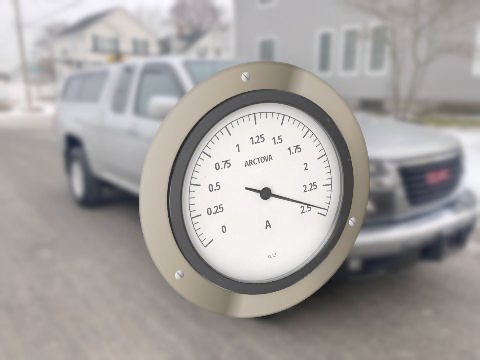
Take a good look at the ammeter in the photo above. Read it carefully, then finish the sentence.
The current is 2.45 A
